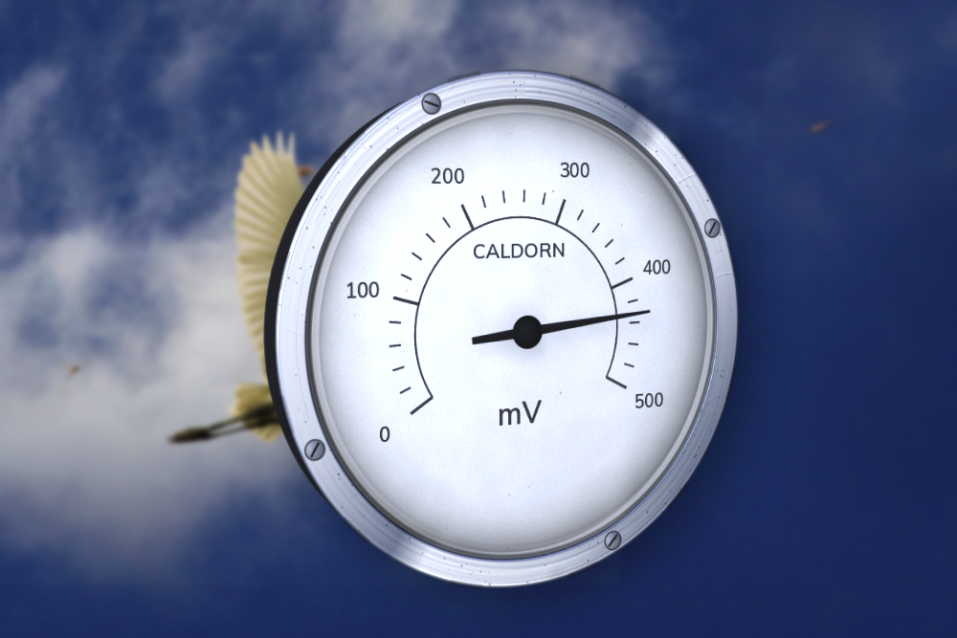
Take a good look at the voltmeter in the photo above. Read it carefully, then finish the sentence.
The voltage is 430 mV
